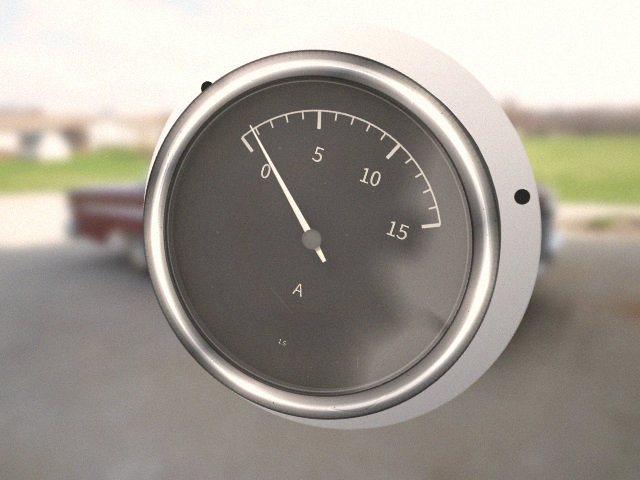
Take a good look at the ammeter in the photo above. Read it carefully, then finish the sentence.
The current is 1 A
